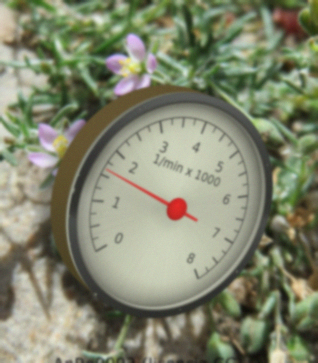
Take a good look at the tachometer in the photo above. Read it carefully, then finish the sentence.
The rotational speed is 1625 rpm
